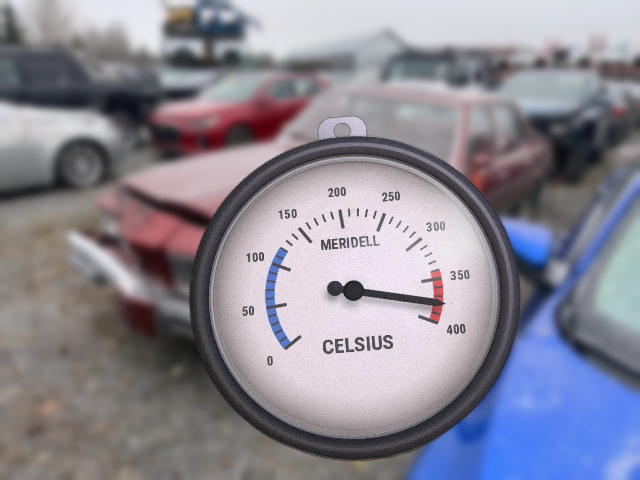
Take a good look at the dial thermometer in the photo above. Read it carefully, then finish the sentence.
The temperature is 380 °C
